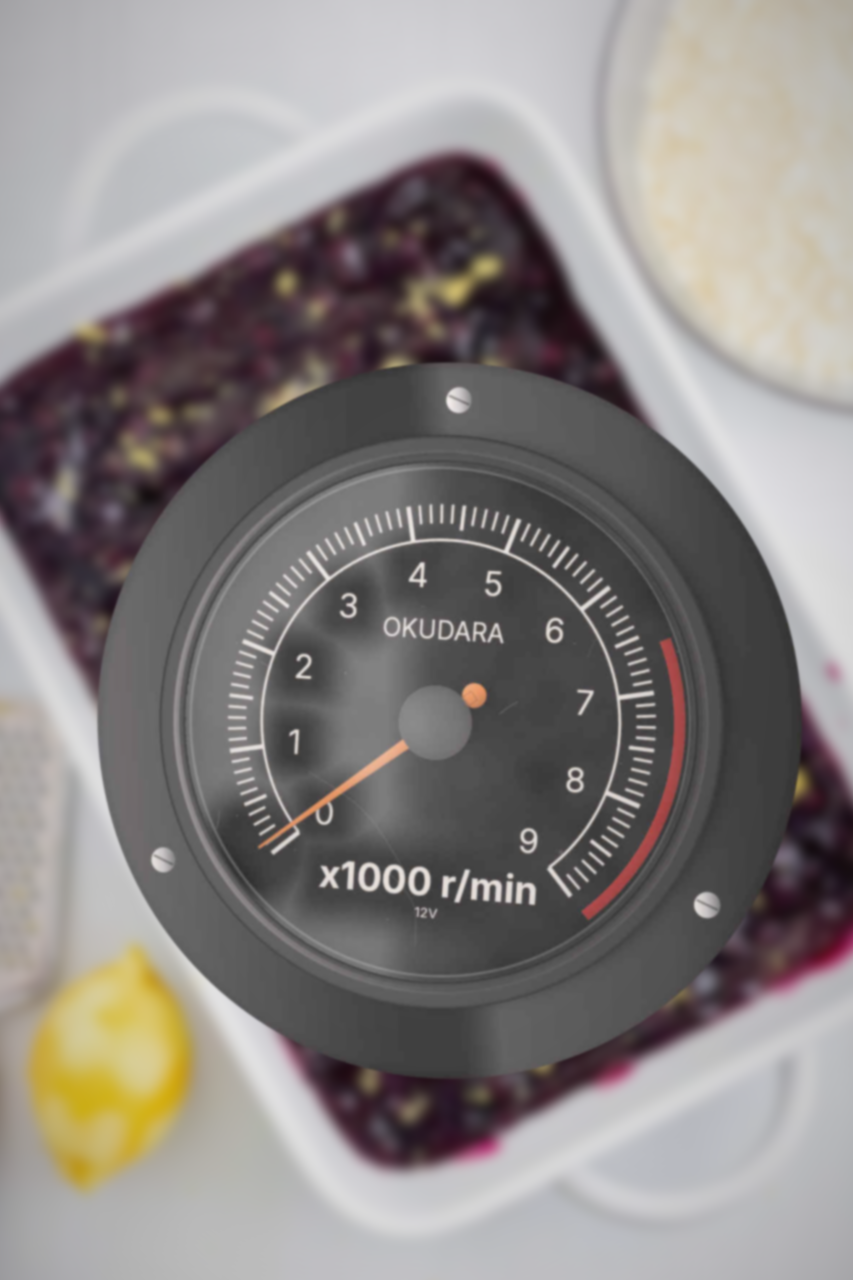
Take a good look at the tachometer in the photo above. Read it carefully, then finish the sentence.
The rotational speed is 100 rpm
